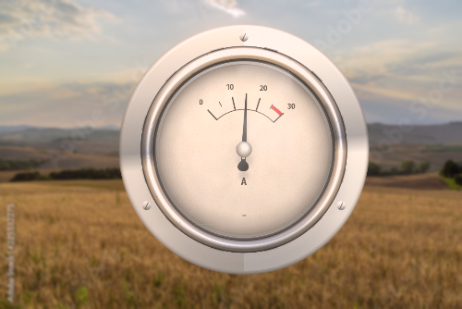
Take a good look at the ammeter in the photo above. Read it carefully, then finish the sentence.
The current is 15 A
